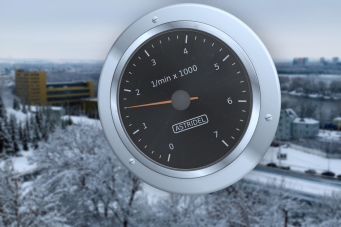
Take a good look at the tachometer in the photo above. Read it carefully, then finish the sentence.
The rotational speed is 1600 rpm
